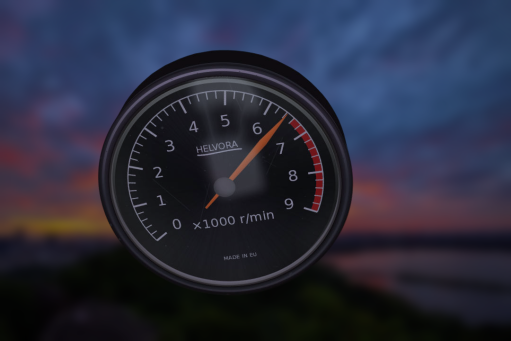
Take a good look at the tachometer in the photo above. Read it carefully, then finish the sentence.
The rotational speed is 6400 rpm
